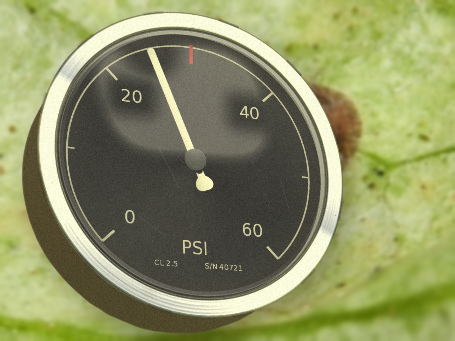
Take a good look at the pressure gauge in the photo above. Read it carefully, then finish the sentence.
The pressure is 25 psi
